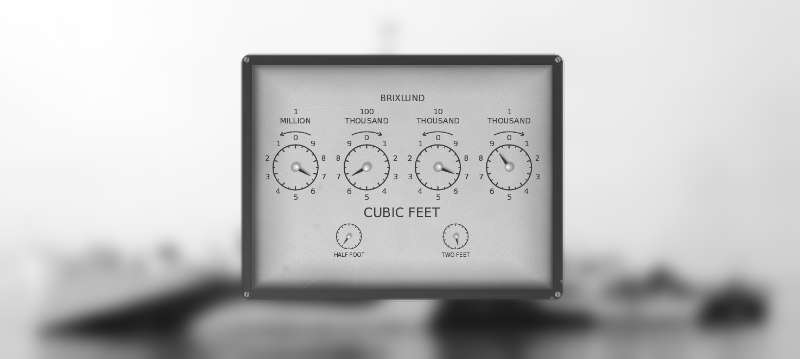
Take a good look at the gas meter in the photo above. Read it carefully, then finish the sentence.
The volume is 666900 ft³
